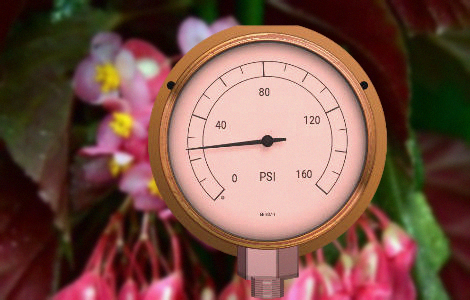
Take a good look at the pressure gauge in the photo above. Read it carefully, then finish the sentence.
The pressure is 25 psi
